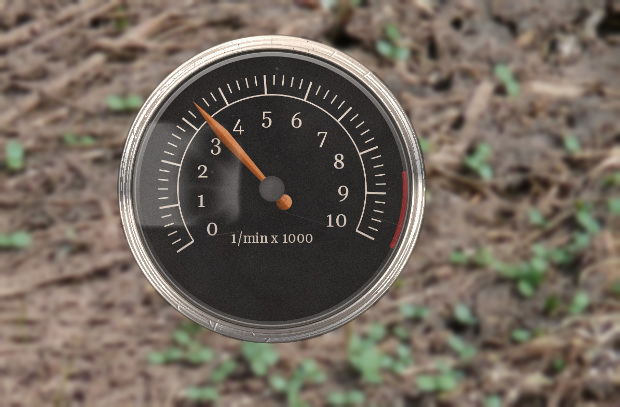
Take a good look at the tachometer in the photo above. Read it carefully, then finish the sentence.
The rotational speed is 3400 rpm
